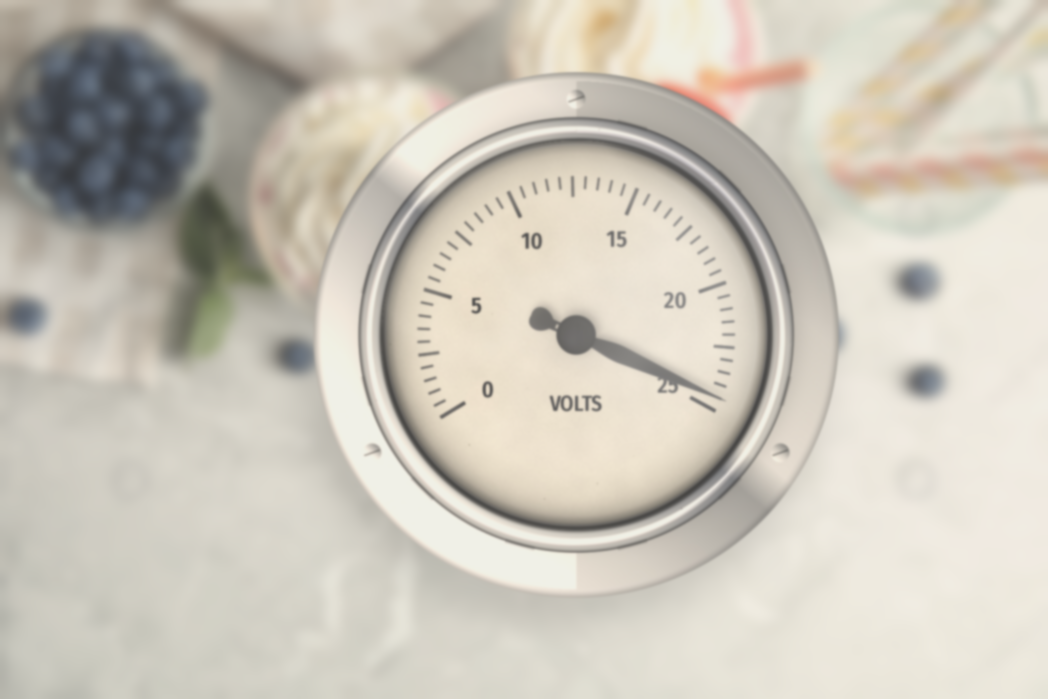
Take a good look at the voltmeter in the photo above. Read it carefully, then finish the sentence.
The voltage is 24.5 V
